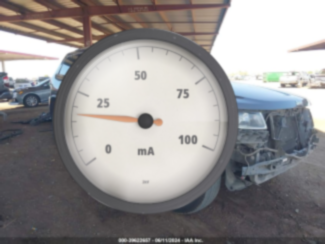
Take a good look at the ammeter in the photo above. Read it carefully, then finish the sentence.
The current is 17.5 mA
